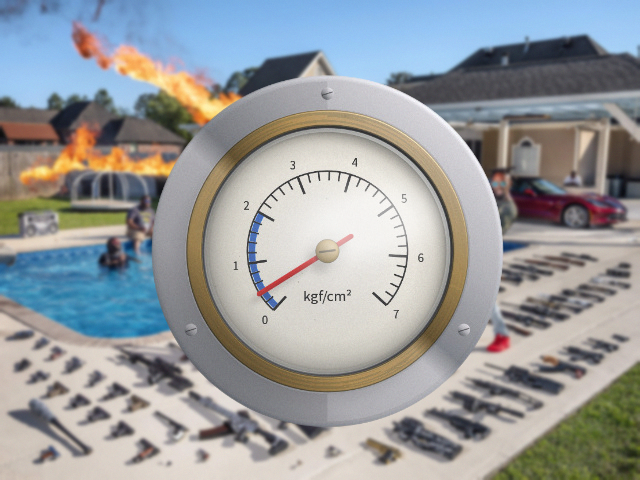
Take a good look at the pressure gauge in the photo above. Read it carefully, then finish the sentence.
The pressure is 0.4 kg/cm²
